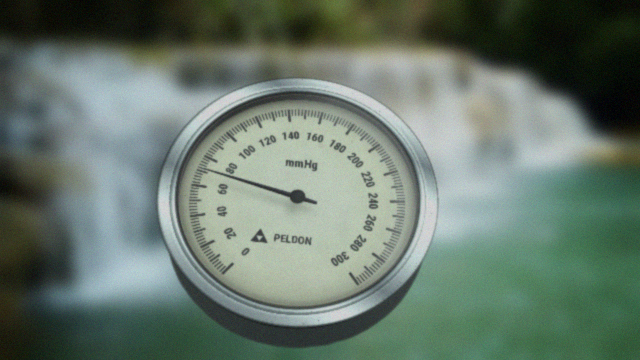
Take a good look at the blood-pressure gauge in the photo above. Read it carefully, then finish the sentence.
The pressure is 70 mmHg
